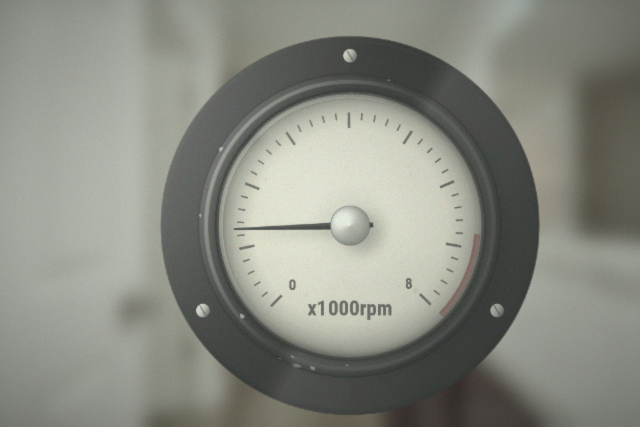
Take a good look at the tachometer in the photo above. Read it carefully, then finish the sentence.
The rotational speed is 1300 rpm
